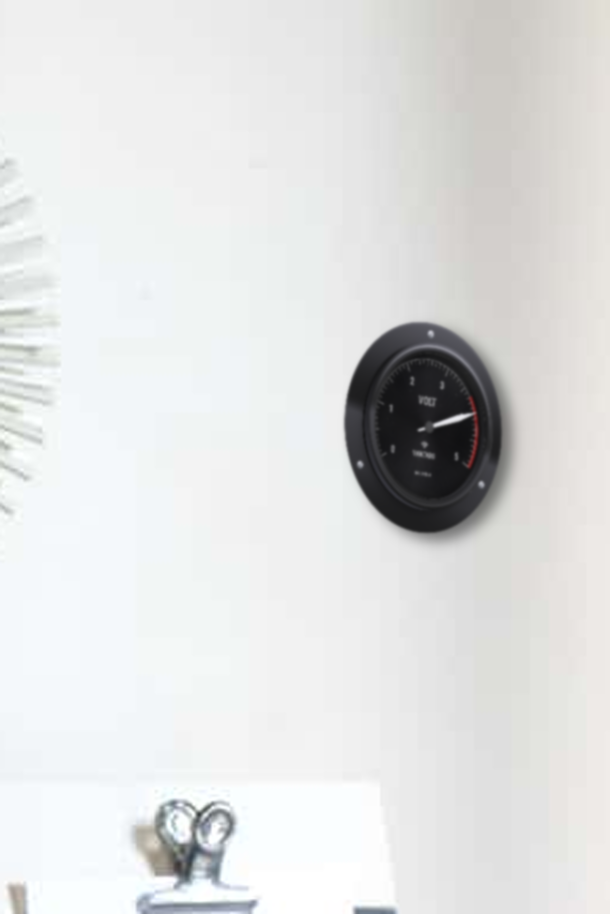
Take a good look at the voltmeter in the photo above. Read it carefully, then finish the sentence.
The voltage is 4 V
